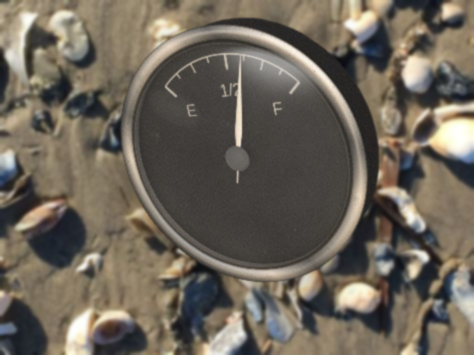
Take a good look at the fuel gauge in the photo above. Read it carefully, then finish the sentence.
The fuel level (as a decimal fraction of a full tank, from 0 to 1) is 0.625
